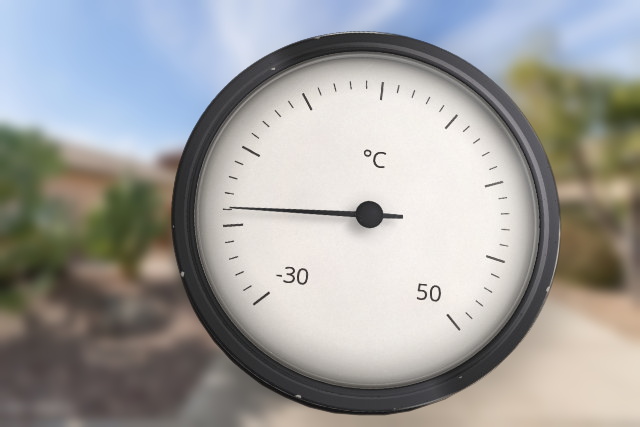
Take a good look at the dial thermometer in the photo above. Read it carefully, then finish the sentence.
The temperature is -18 °C
